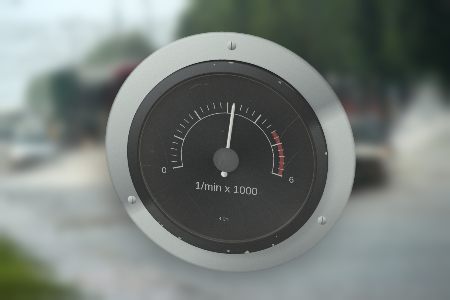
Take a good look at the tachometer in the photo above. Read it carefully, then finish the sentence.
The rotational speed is 3200 rpm
